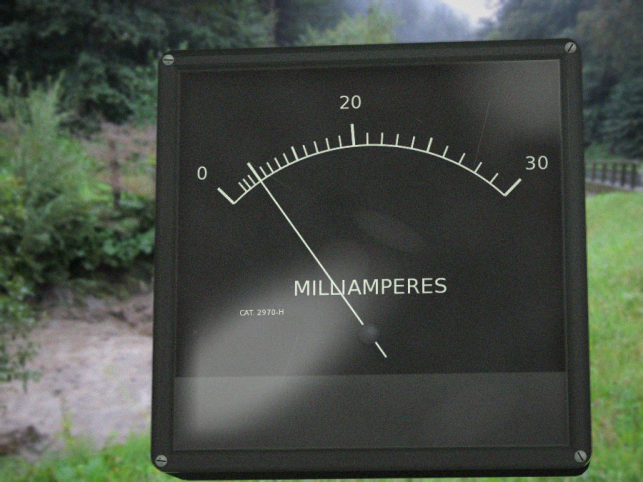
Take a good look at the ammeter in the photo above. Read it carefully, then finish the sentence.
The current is 10 mA
